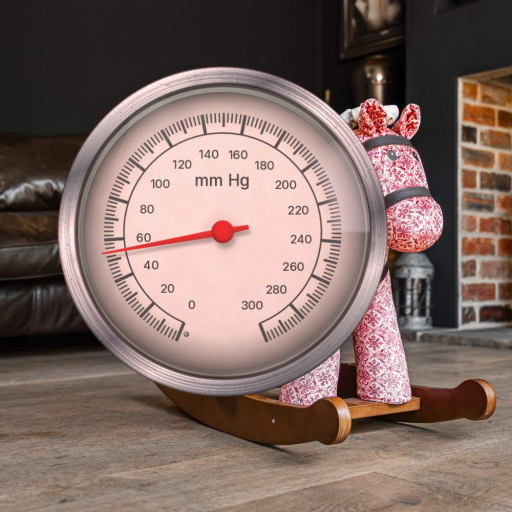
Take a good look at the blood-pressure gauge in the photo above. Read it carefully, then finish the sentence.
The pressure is 54 mmHg
